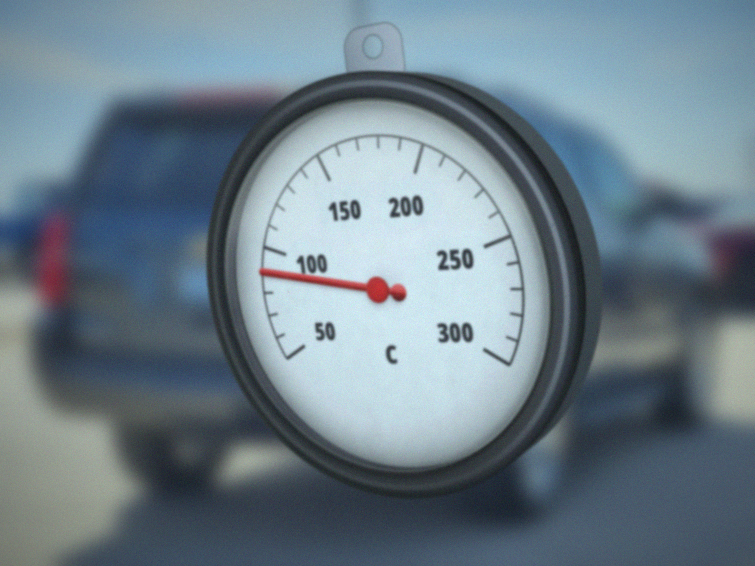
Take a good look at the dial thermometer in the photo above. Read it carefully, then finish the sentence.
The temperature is 90 °C
